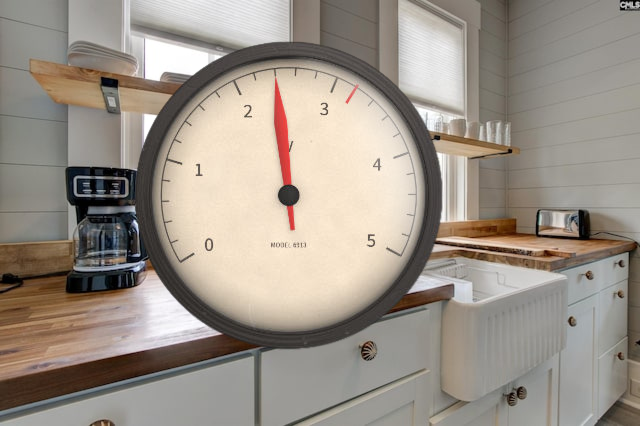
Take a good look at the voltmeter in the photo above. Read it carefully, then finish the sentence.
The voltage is 2.4 V
